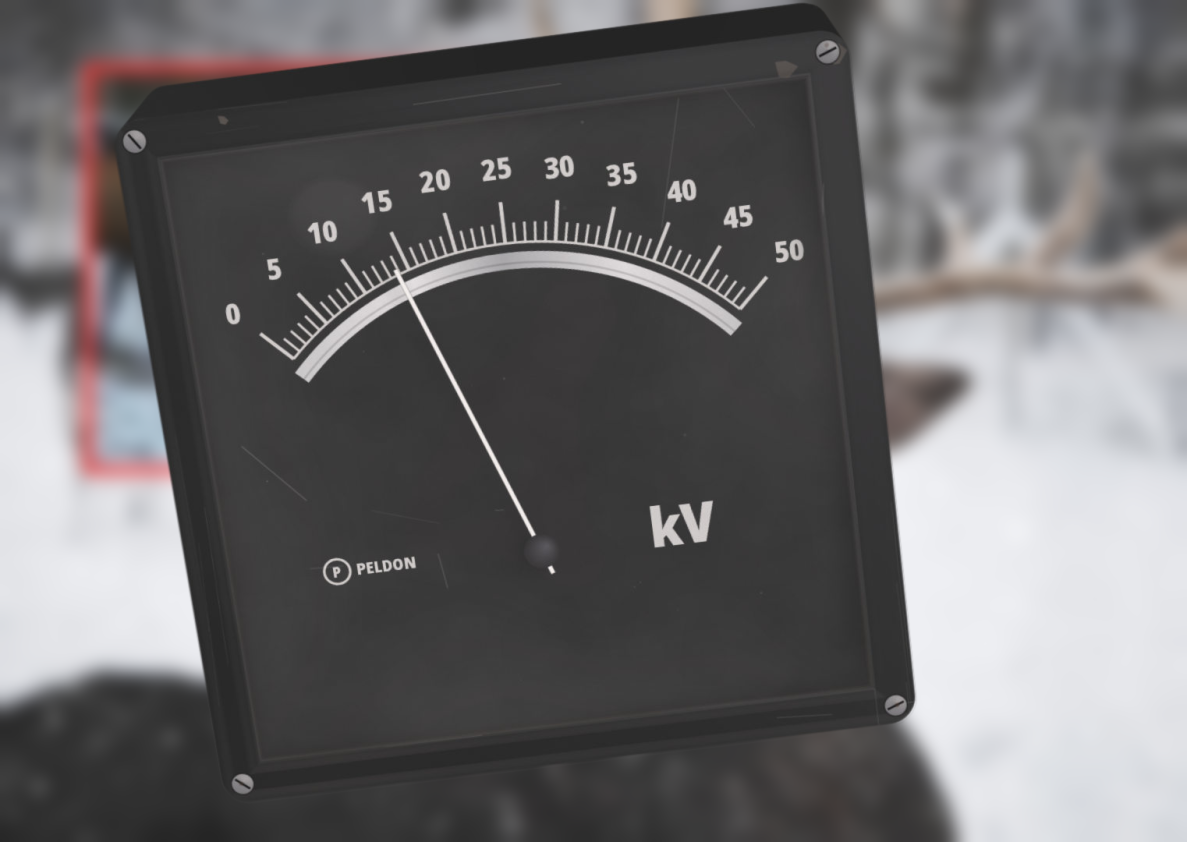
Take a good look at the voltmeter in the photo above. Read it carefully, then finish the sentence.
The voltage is 14 kV
